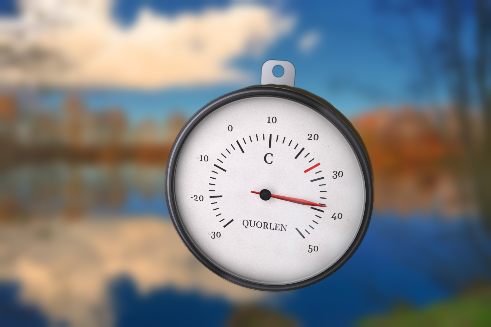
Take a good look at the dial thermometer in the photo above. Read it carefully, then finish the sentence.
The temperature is 38 °C
